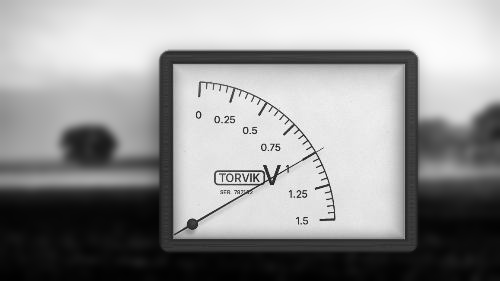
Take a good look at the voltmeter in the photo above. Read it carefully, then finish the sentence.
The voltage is 1 V
